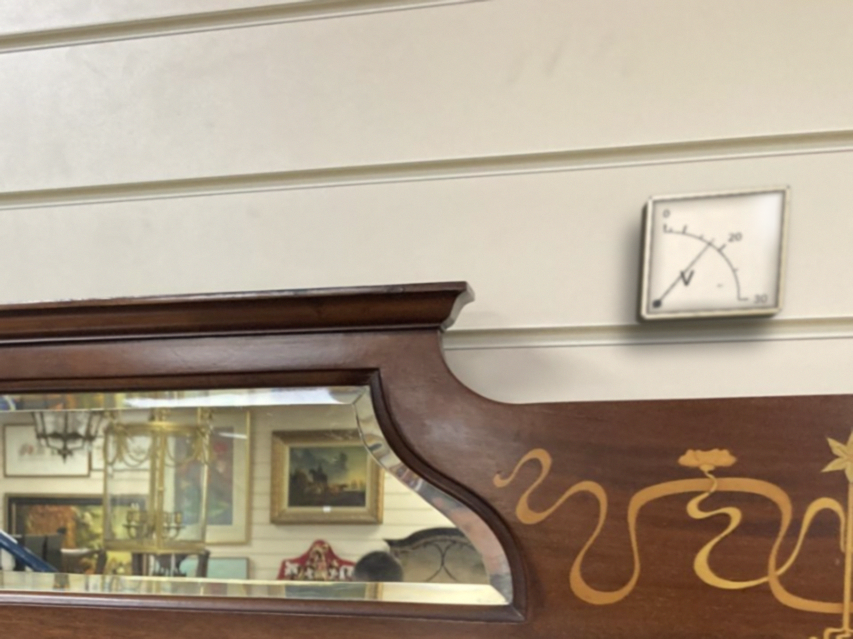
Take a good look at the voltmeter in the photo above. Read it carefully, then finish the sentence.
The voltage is 17.5 V
